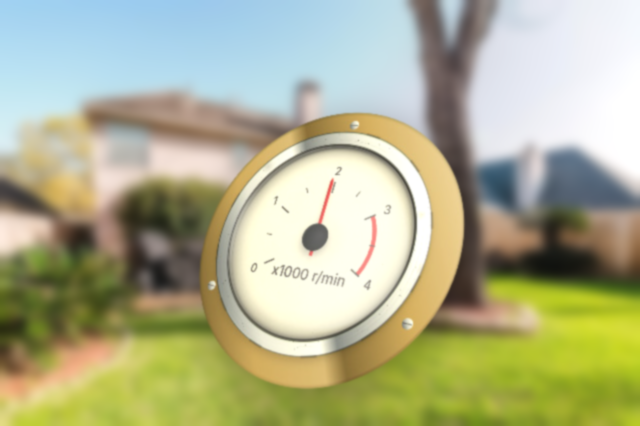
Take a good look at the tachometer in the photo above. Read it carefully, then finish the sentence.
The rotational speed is 2000 rpm
